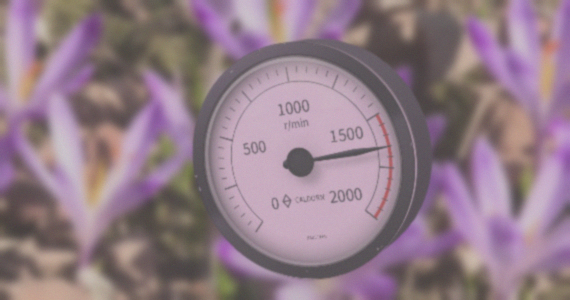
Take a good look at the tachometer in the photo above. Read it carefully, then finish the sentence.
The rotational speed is 1650 rpm
